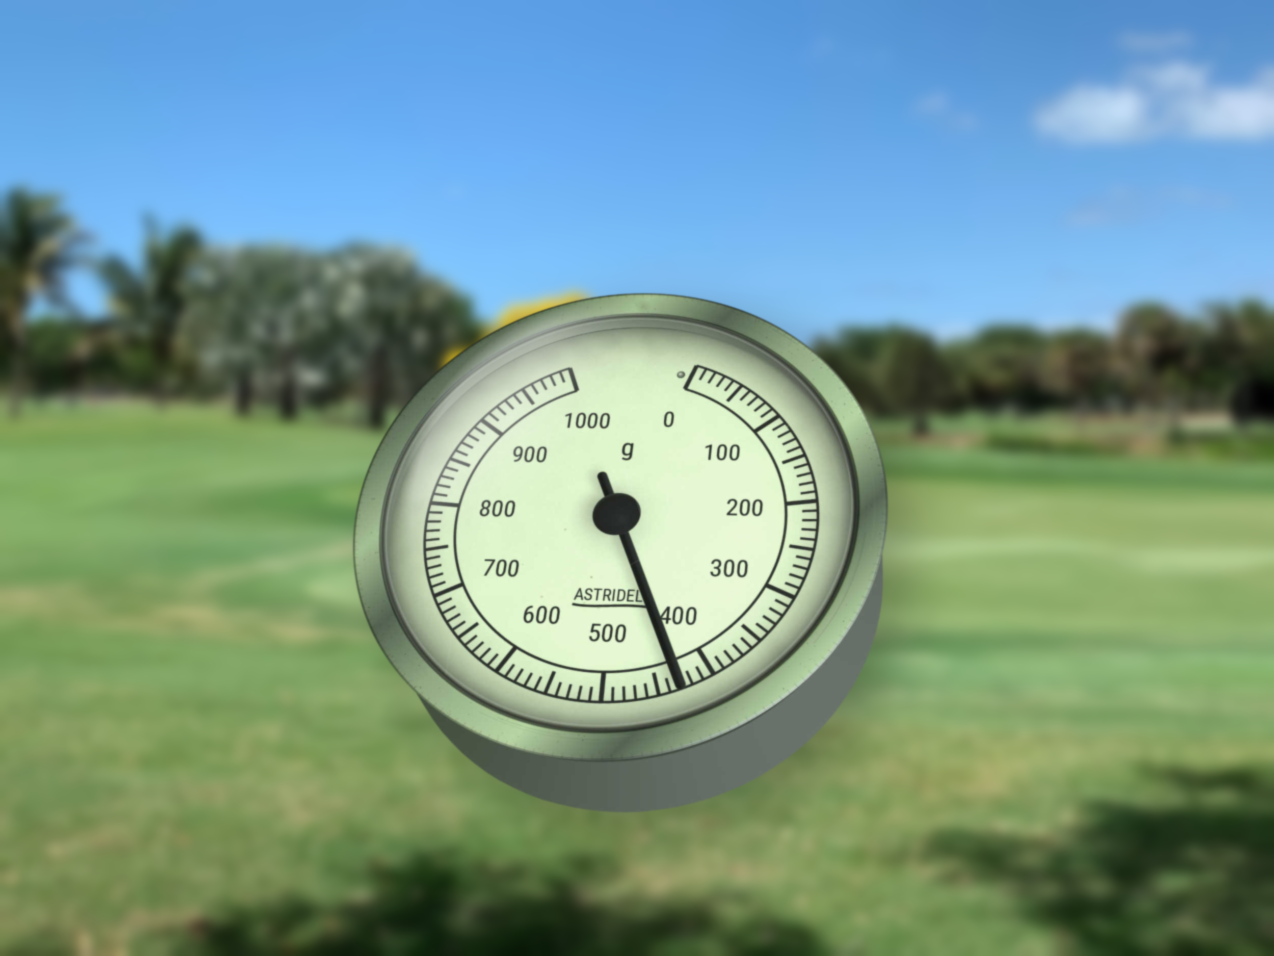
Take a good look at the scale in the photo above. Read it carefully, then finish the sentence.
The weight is 430 g
